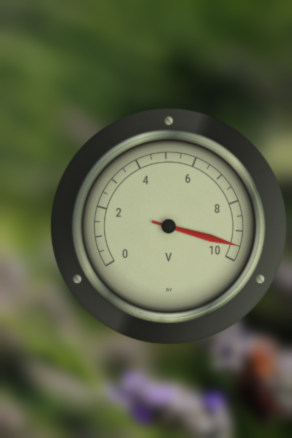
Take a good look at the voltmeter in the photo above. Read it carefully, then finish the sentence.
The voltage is 9.5 V
